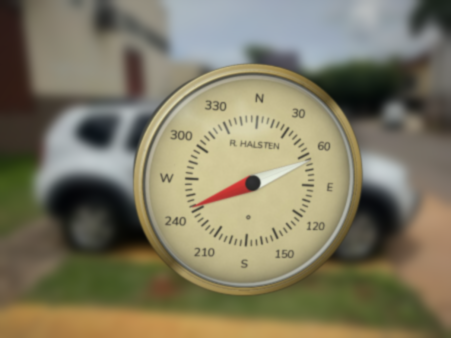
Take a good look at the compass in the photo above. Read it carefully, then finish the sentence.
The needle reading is 245 °
